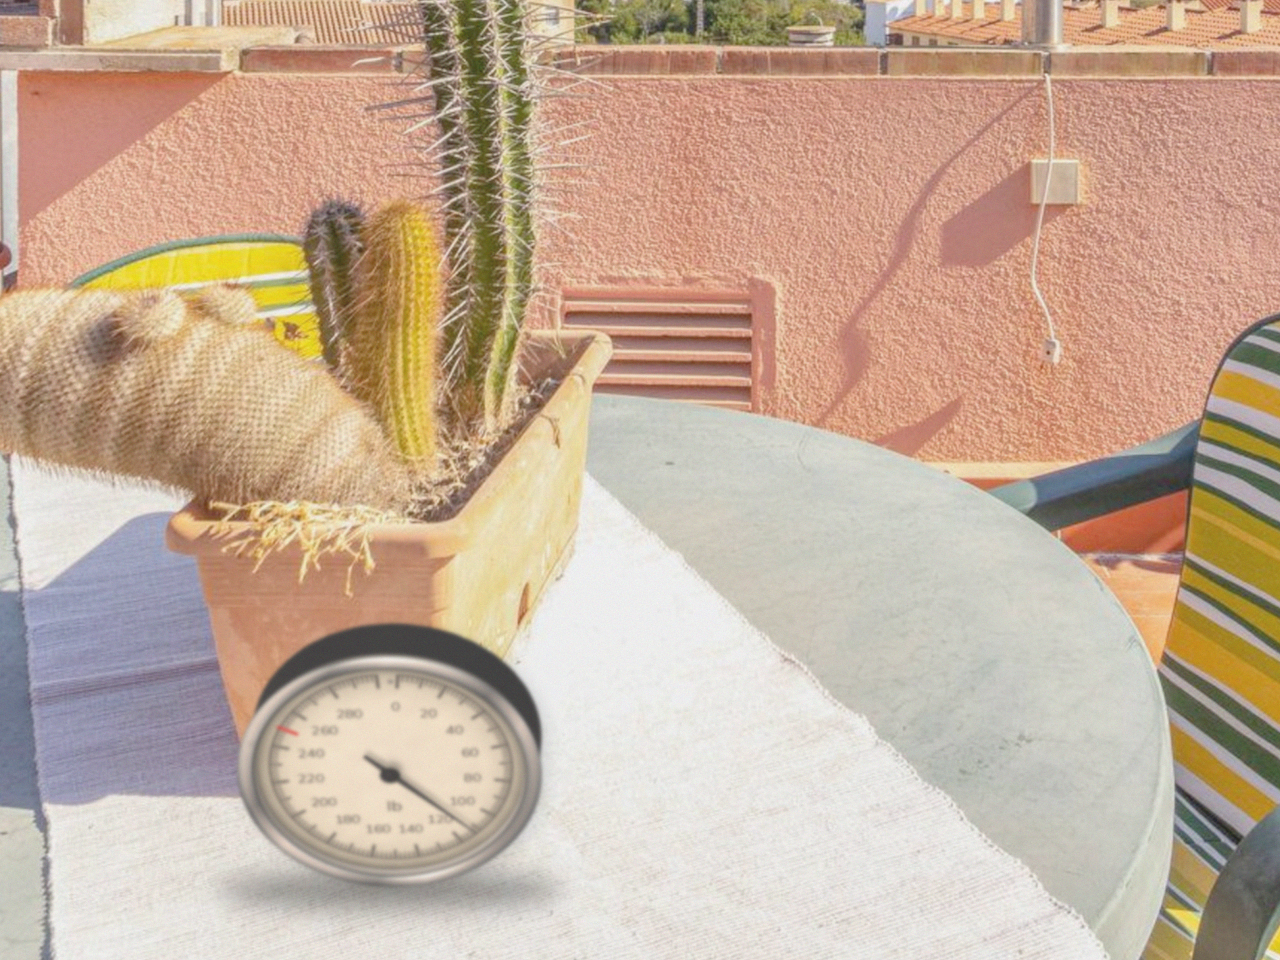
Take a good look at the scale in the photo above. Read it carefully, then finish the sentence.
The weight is 110 lb
